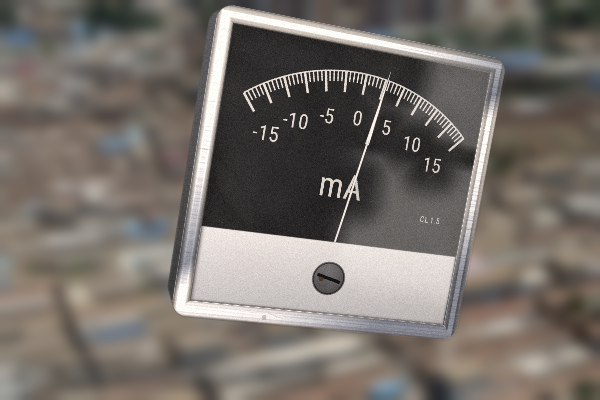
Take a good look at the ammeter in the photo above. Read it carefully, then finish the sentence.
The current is 2.5 mA
